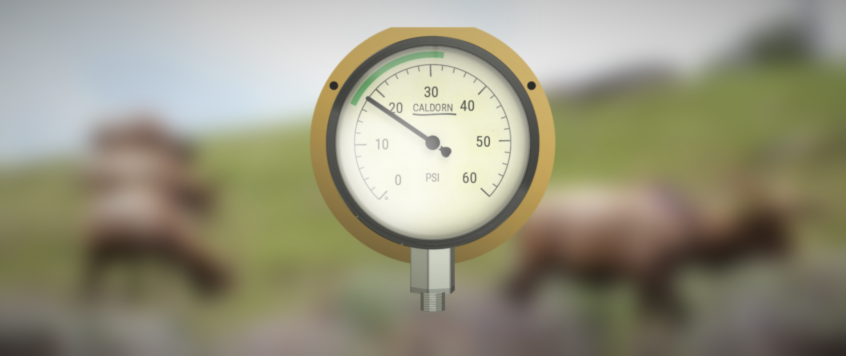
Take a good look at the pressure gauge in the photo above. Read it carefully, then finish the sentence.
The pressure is 18 psi
